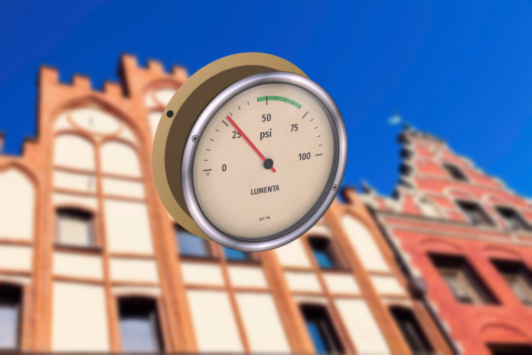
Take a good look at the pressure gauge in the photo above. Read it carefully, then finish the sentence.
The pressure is 27.5 psi
